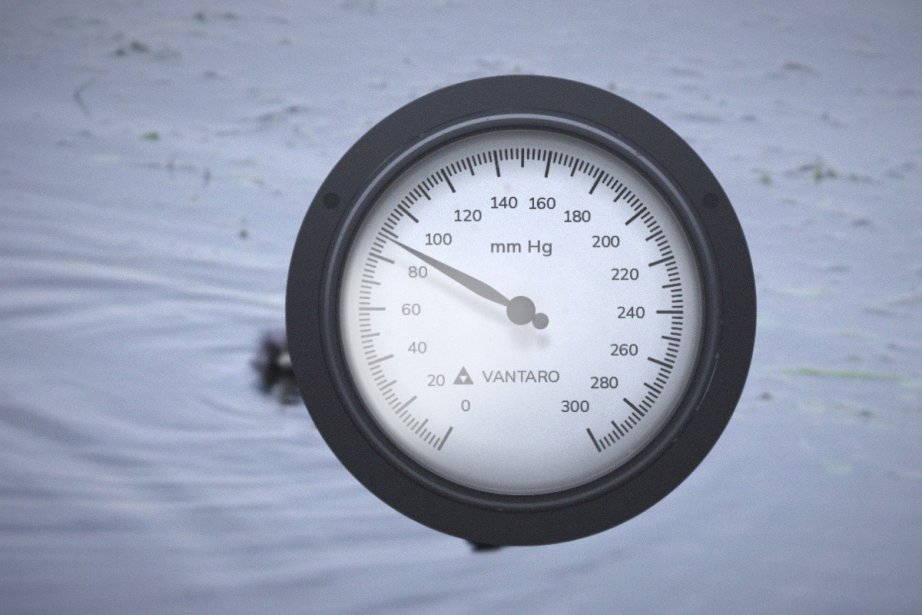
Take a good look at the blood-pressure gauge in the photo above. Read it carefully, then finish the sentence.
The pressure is 88 mmHg
